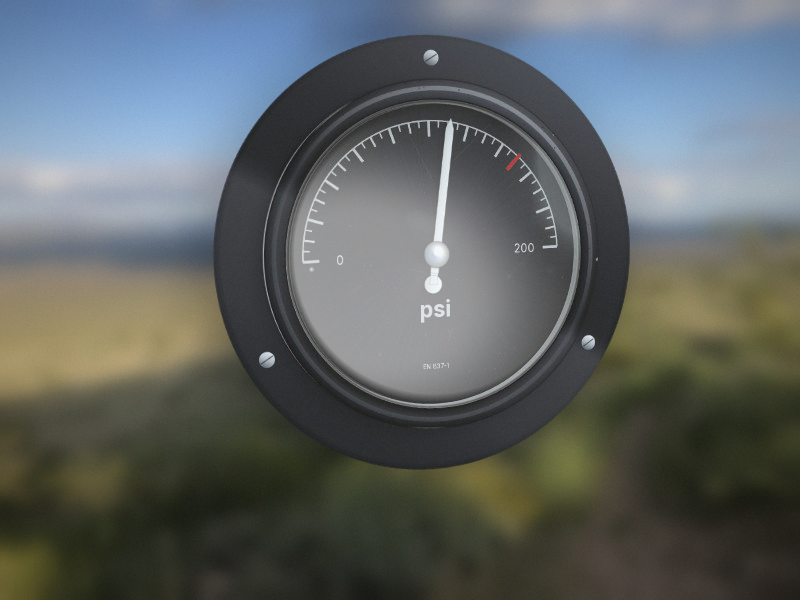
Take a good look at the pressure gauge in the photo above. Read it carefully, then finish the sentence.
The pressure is 110 psi
